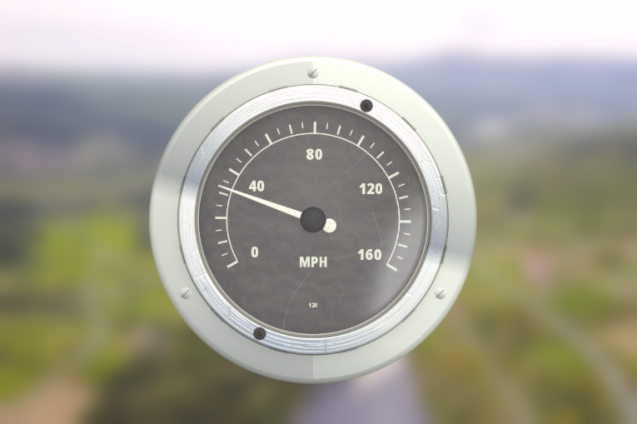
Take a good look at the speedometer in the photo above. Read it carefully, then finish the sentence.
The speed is 32.5 mph
